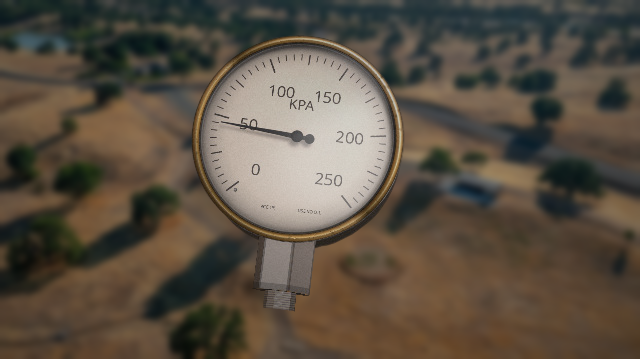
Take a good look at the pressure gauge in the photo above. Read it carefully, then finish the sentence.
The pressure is 45 kPa
